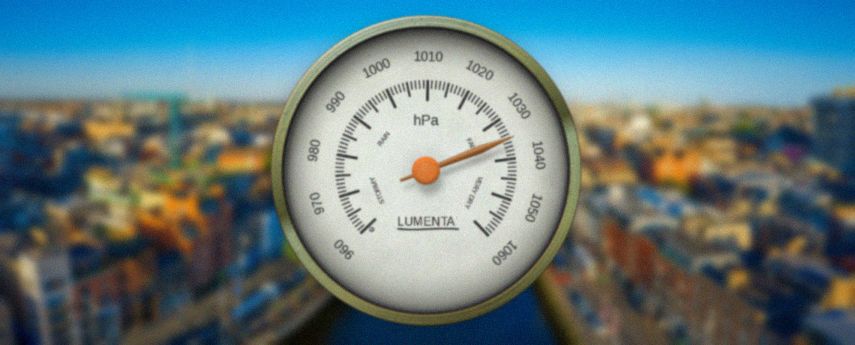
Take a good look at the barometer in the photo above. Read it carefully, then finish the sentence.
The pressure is 1035 hPa
